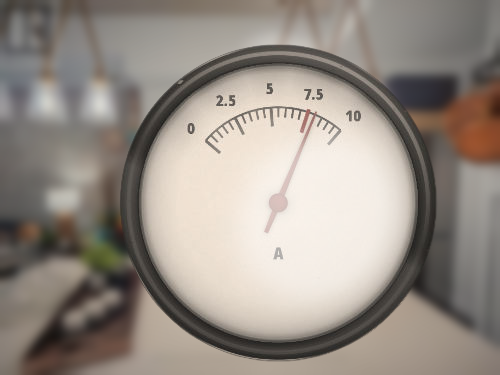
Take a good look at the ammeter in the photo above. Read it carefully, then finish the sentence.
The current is 8 A
